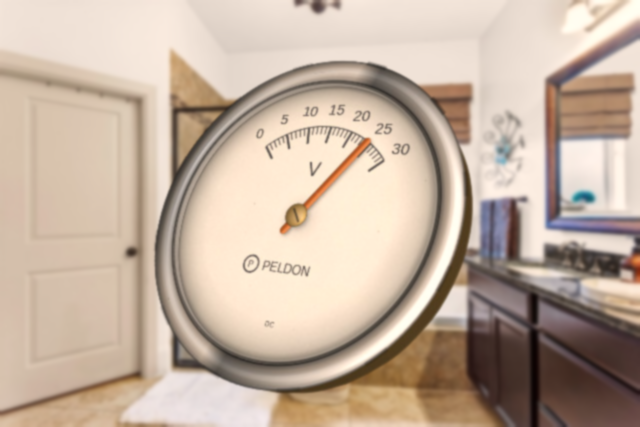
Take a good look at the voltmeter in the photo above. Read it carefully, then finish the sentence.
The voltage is 25 V
